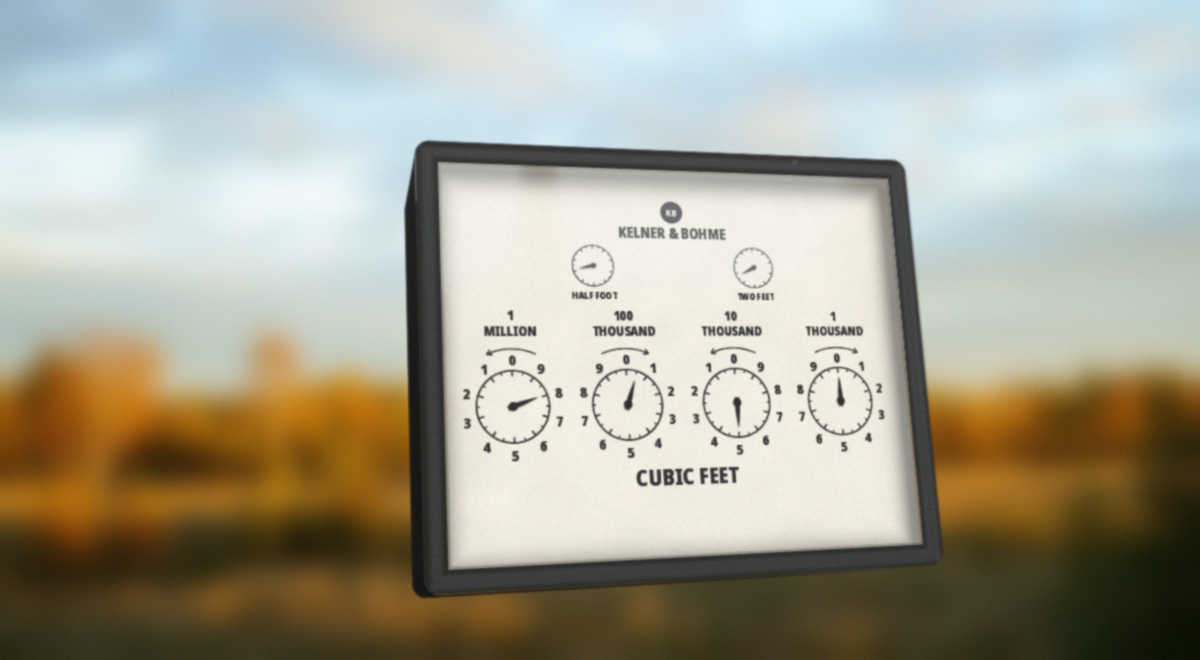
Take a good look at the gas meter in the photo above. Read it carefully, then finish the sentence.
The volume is 805000 ft³
